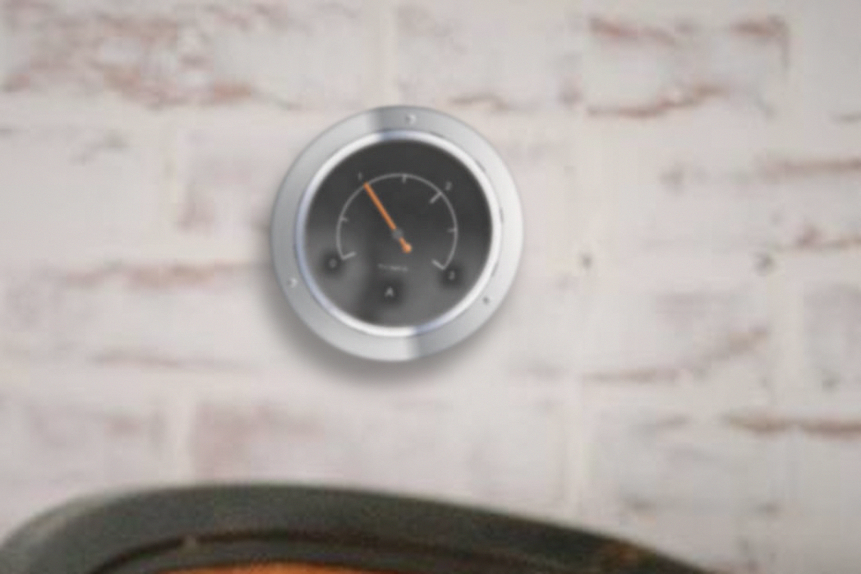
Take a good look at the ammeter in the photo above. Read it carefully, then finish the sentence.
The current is 1 A
